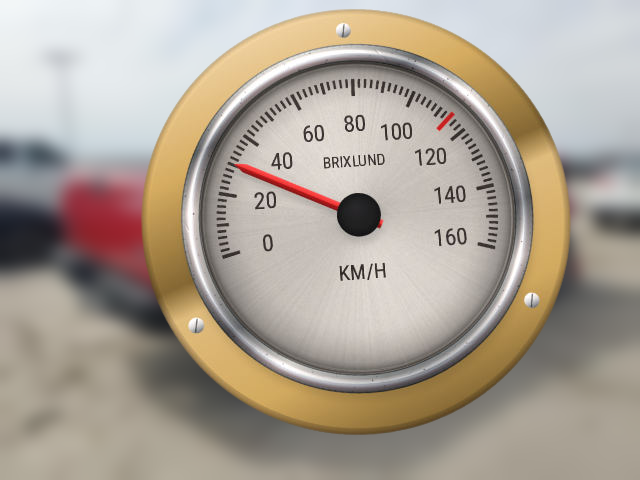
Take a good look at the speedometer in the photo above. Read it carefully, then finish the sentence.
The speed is 30 km/h
